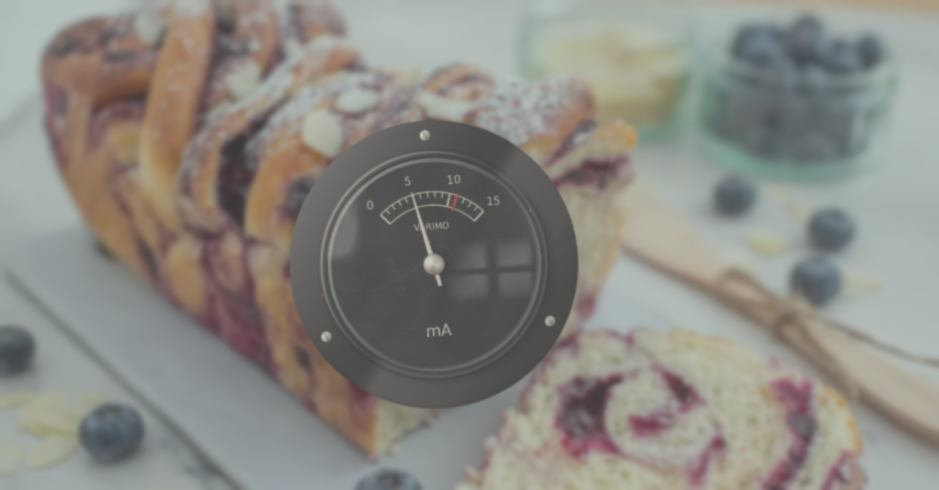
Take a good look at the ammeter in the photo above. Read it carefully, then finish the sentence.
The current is 5 mA
